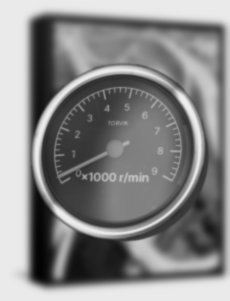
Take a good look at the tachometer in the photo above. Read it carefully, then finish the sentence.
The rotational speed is 200 rpm
